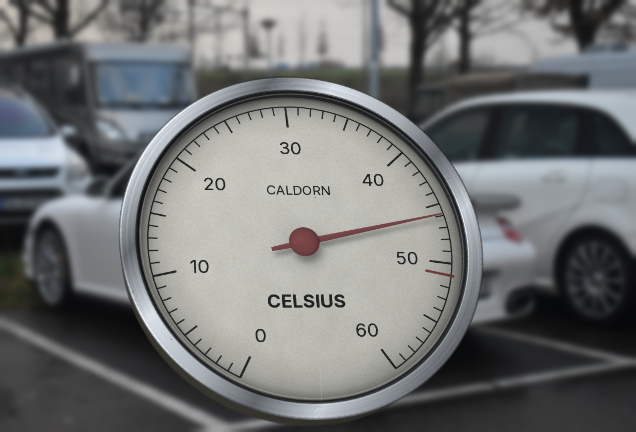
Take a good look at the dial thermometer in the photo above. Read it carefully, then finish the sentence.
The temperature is 46 °C
